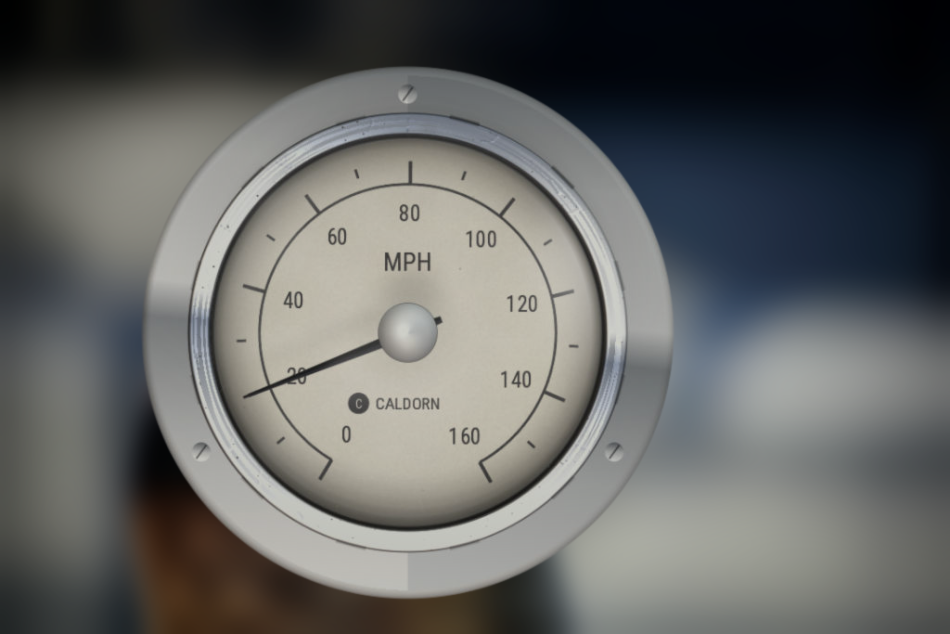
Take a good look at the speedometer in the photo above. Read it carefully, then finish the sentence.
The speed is 20 mph
